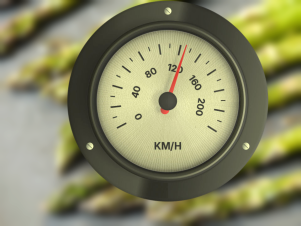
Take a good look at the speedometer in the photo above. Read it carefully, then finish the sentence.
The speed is 125 km/h
